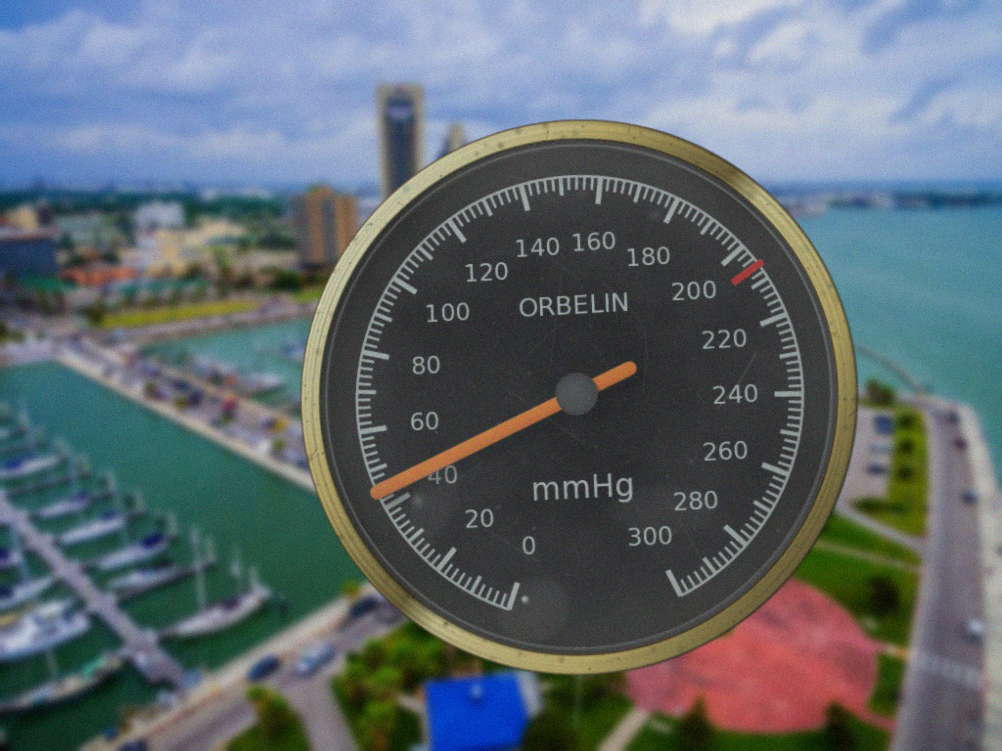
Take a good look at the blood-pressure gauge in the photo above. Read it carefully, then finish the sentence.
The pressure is 44 mmHg
